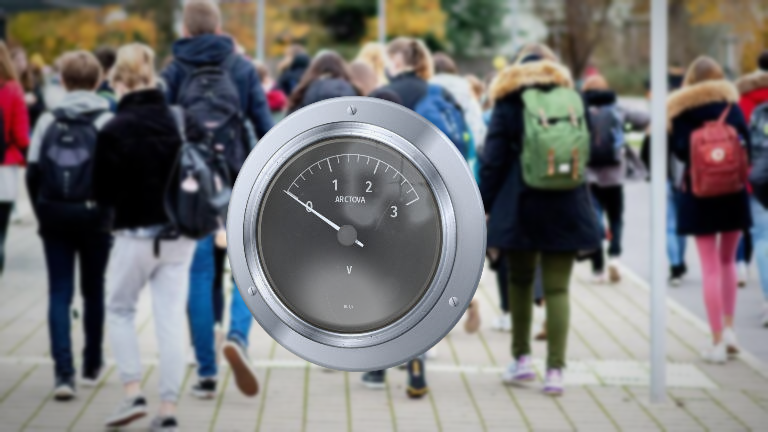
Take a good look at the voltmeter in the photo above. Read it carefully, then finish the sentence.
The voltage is 0 V
